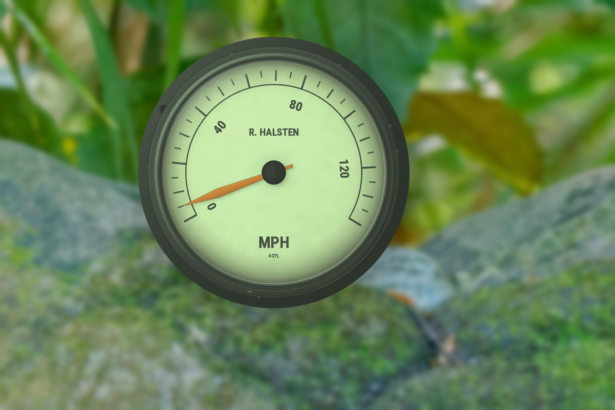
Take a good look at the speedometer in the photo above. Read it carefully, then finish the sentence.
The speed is 5 mph
